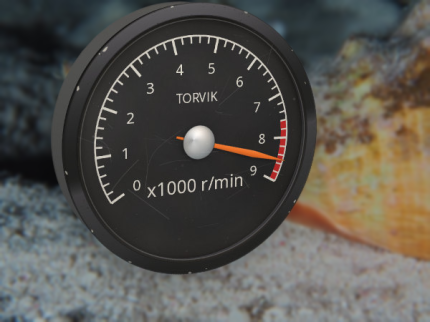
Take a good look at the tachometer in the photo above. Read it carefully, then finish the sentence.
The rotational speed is 8500 rpm
